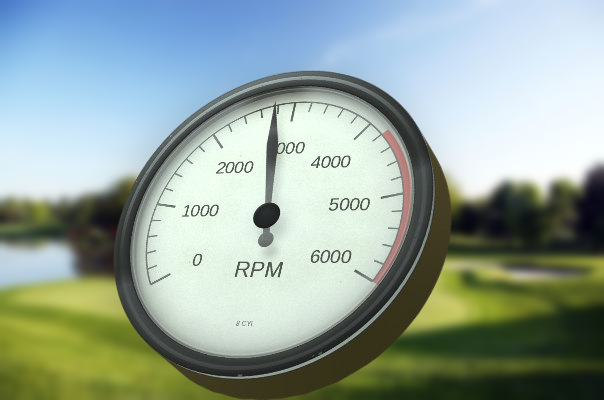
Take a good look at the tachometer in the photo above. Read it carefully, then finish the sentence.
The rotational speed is 2800 rpm
